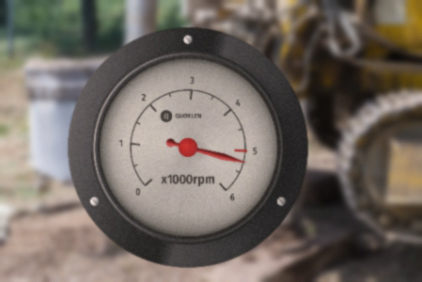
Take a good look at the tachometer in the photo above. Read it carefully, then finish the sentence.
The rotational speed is 5250 rpm
